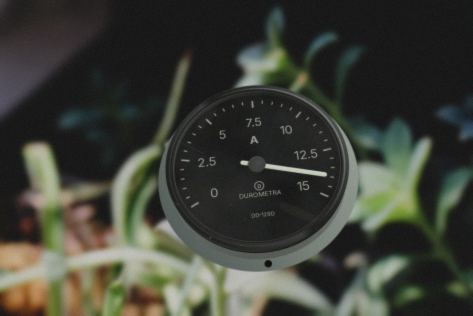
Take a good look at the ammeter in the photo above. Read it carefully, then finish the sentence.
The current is 14 A
